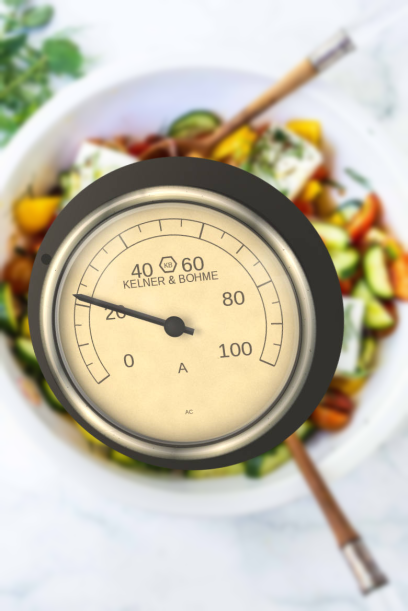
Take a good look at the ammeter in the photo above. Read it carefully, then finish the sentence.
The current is 22.5 A
